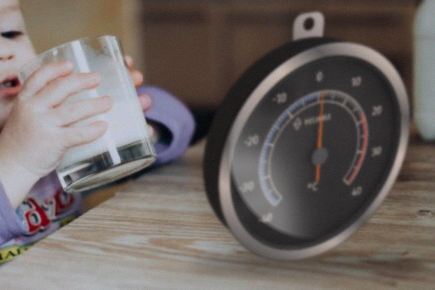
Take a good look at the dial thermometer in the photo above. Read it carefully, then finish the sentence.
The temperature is 0 °C
